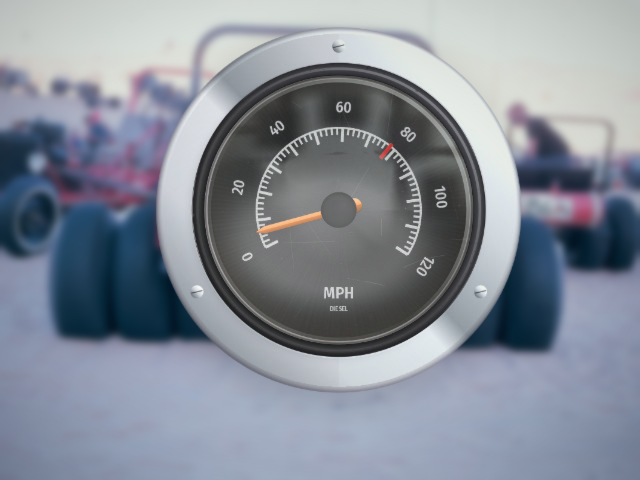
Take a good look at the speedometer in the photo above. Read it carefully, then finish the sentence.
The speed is 6 mph
